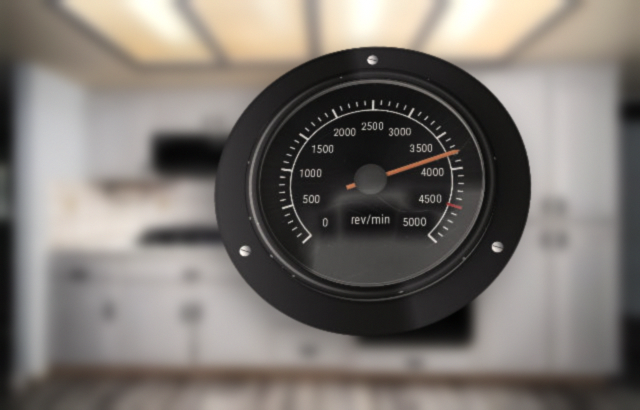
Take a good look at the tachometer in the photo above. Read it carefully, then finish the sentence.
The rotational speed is 3800 rpm
